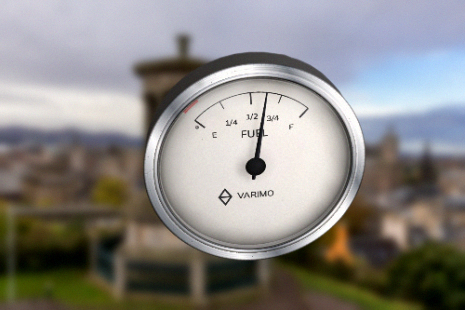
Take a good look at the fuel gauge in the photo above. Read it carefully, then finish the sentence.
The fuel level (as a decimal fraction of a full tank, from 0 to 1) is 0.625
